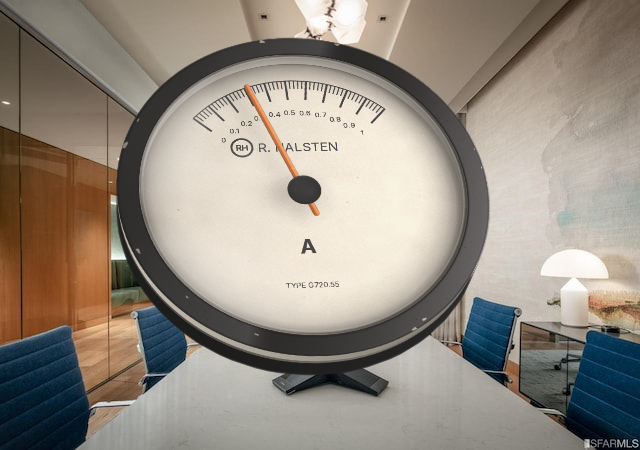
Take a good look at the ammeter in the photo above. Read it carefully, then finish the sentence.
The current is 0.3 A
